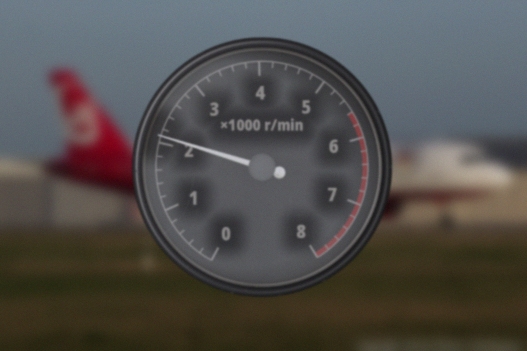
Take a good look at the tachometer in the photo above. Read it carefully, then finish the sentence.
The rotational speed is 2100 rpm
